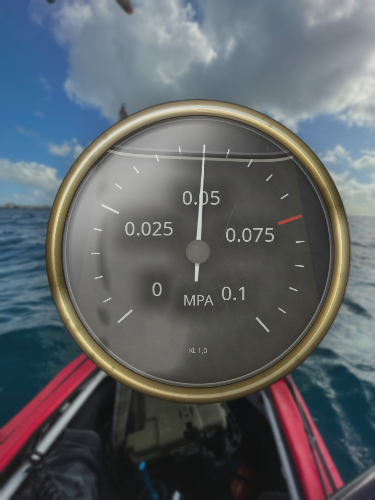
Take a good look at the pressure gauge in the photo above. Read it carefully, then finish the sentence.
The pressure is 0.05 MPa
